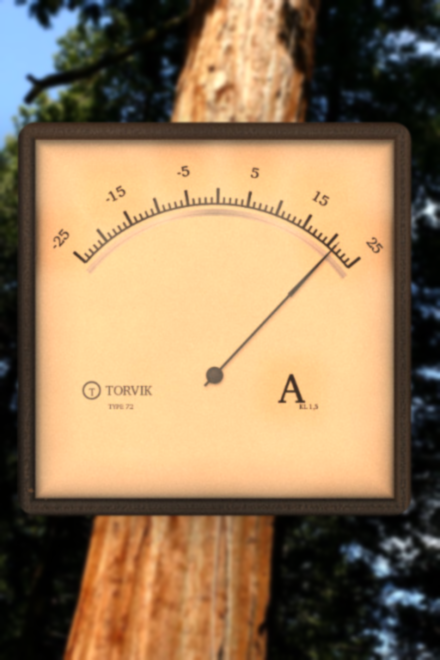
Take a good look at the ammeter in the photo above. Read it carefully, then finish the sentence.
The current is 21 A
